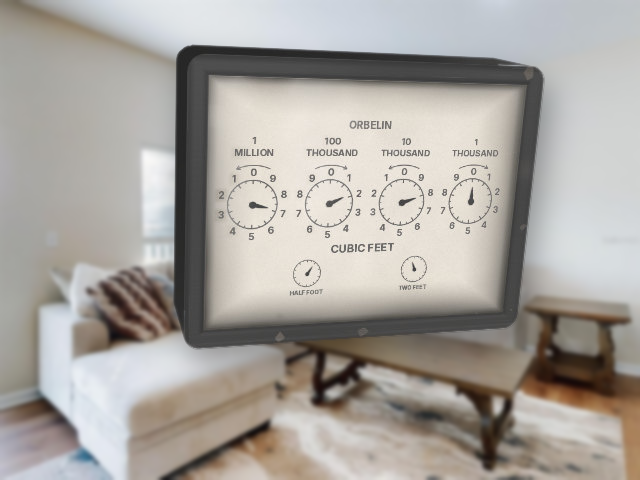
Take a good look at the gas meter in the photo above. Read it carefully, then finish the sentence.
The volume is 718000 ft³
